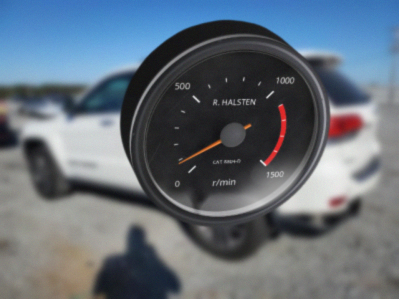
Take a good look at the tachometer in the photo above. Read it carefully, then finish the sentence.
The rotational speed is 100 rpm
